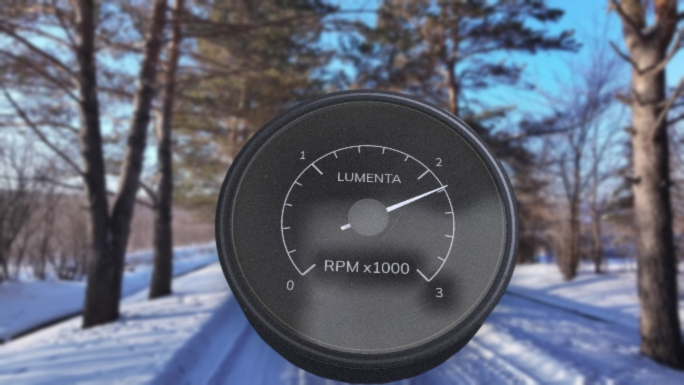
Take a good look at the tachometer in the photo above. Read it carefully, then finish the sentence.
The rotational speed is 2200 rpm
